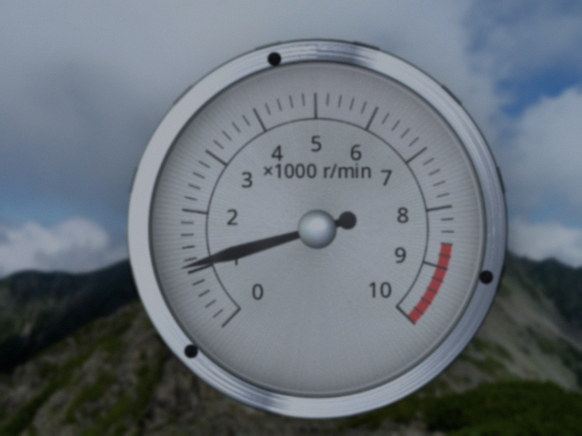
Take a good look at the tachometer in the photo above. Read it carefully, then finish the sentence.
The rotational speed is 1100 rpm
